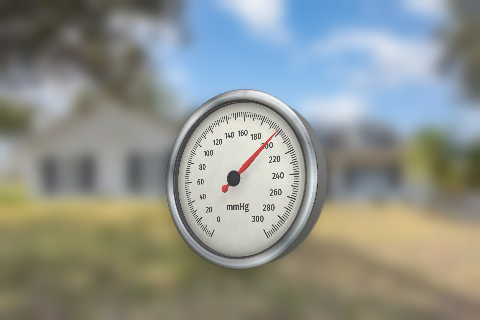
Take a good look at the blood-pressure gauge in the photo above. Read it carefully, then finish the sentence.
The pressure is 200 mmHg
